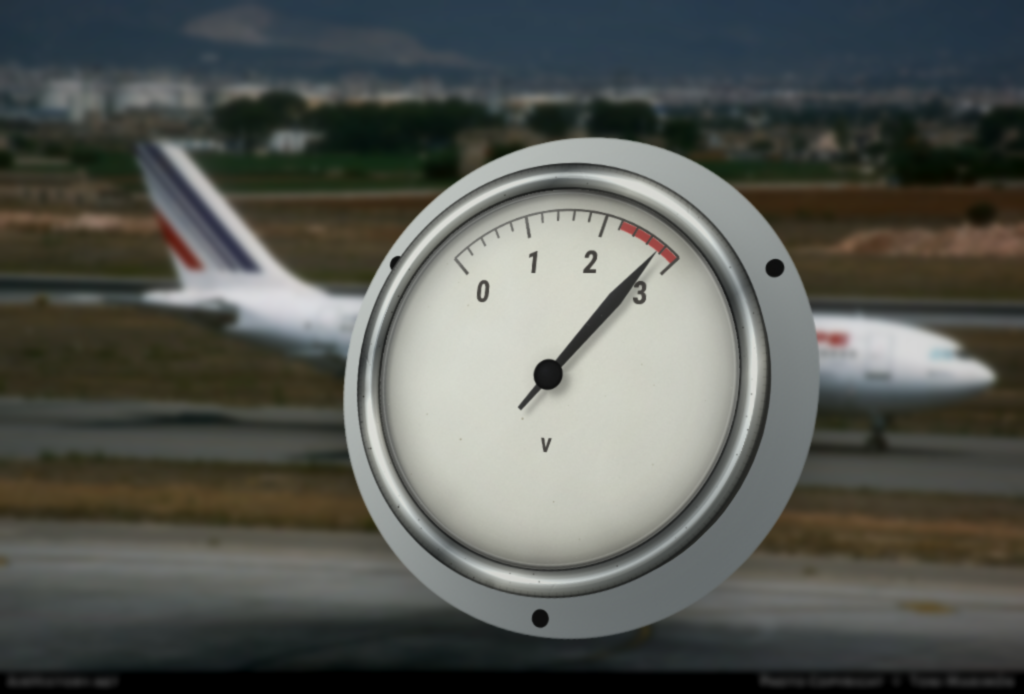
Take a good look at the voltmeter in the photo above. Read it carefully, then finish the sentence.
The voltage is 2.8 V
